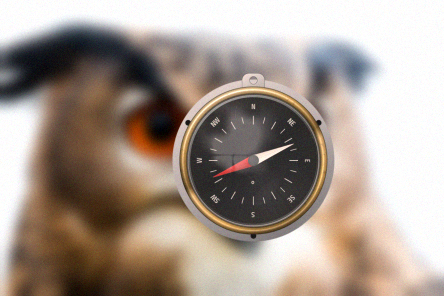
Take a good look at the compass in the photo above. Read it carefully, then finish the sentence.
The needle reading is 247.5 °
